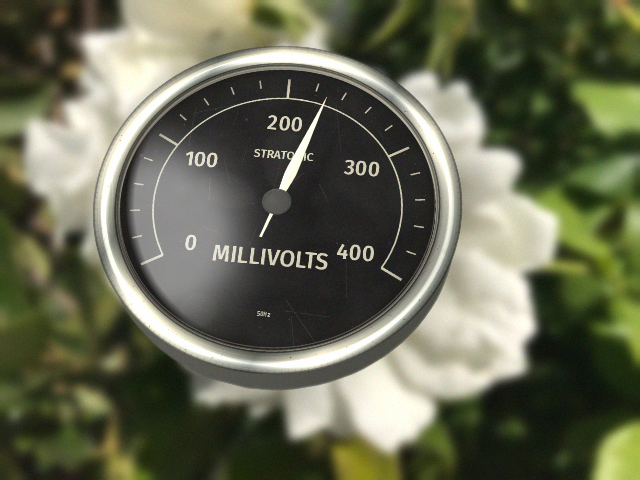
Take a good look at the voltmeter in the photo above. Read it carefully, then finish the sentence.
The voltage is 230 mV
